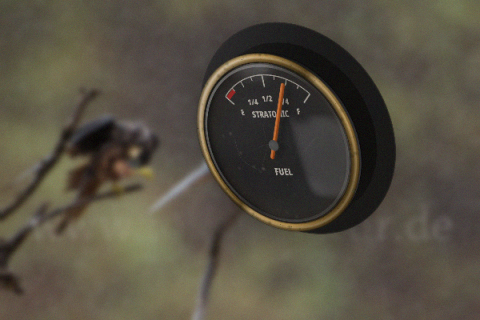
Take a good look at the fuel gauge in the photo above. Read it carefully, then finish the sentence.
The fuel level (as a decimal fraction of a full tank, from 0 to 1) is 0.75
